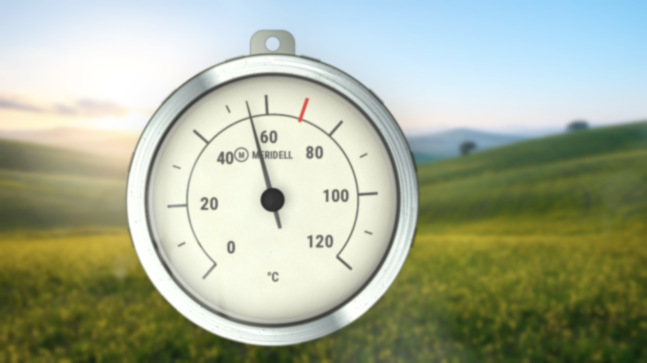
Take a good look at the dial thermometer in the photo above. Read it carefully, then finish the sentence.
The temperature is 55 °C
